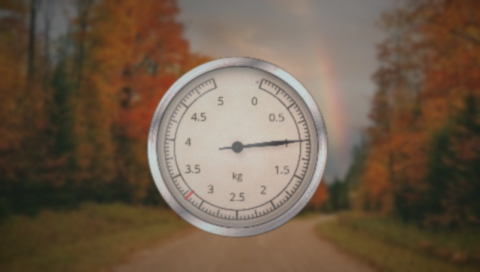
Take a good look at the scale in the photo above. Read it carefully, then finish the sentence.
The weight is 1 kg
